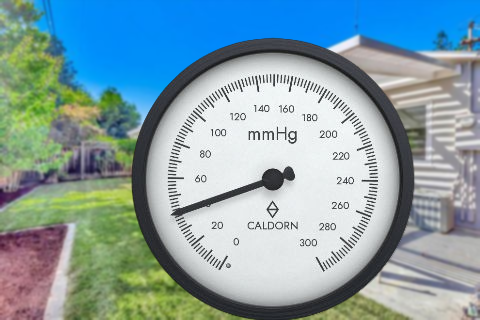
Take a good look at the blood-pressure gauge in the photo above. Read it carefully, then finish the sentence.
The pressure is 40 mmHg
